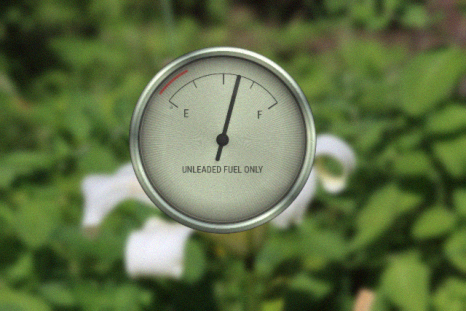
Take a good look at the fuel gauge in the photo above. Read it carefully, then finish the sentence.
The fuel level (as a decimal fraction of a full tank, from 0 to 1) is 0.625
